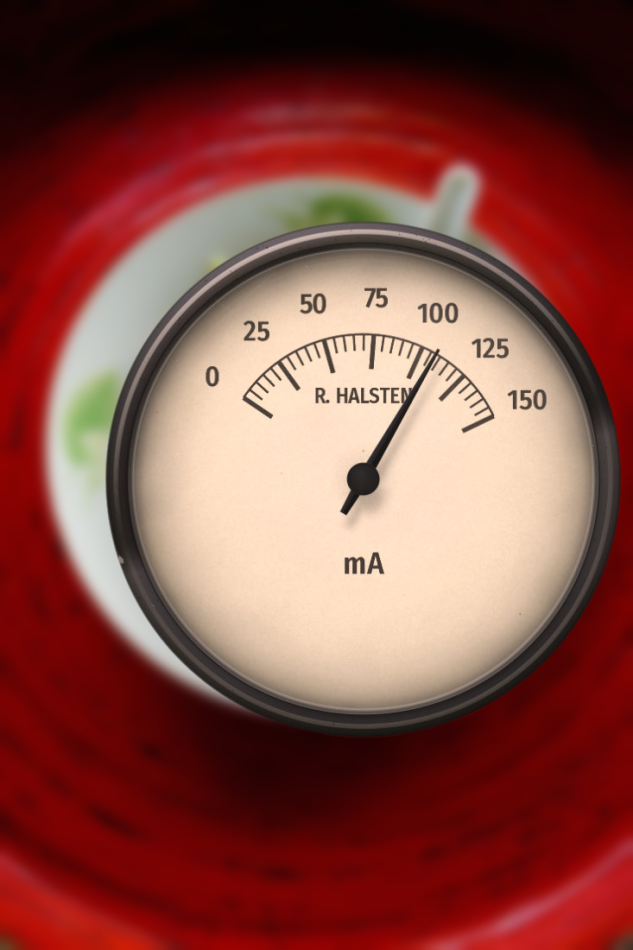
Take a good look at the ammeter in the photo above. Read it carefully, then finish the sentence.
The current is 107.5 mA
